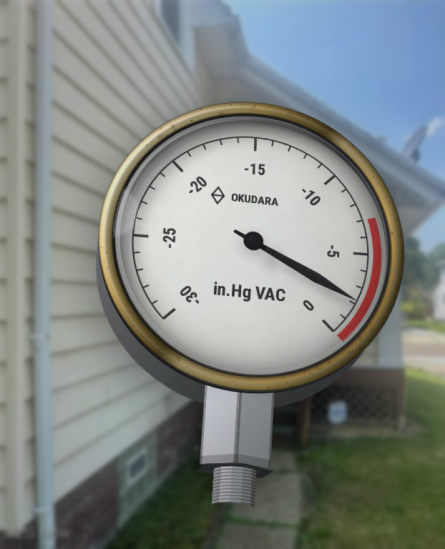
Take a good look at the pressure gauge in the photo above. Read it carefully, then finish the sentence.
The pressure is -2 inHg
